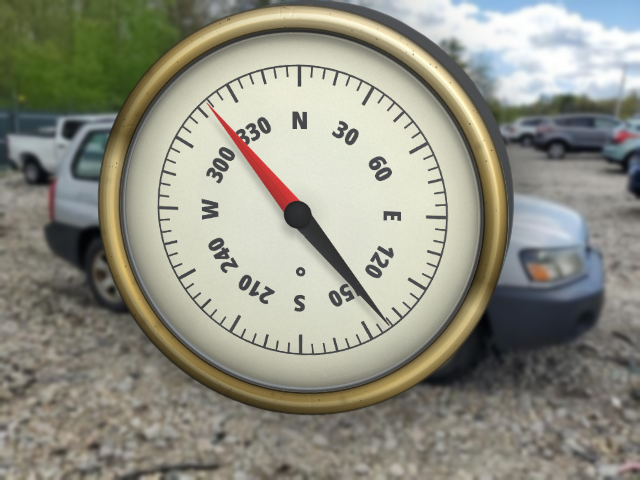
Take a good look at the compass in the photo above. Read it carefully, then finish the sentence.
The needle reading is 320 °
